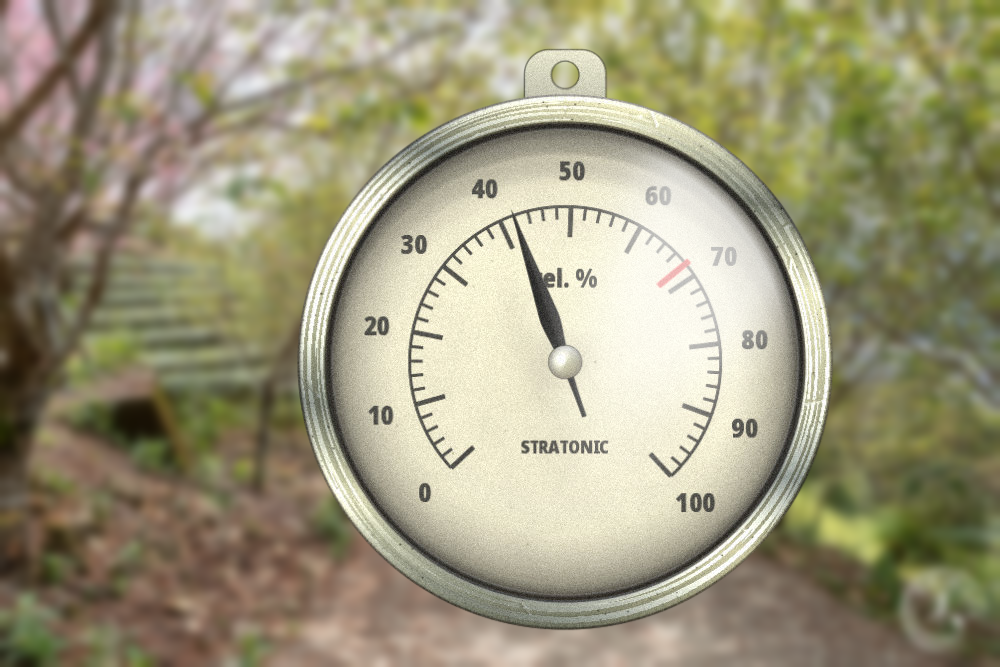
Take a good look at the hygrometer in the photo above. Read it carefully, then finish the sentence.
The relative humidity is 42 %
